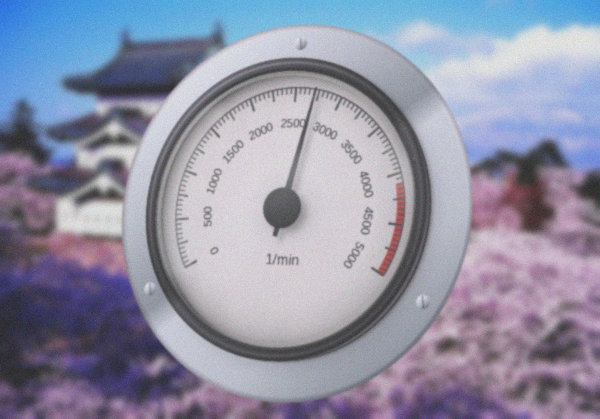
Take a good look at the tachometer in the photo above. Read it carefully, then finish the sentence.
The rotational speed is 2750 rpm
